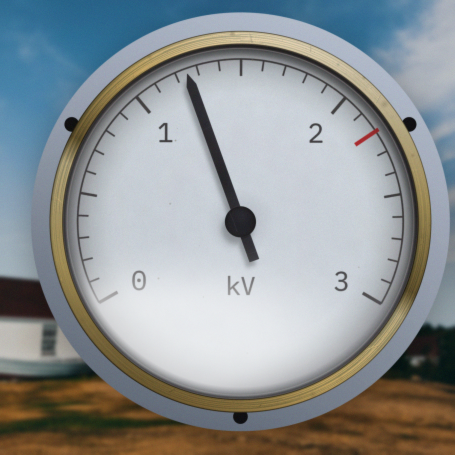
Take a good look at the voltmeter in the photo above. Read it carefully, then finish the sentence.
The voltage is 1.25 kV
